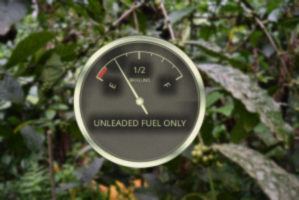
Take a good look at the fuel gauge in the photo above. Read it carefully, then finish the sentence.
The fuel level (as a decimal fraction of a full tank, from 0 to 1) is 0.25
